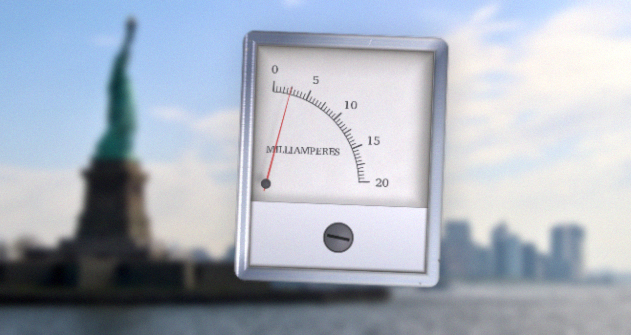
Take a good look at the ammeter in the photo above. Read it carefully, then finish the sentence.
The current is 2.5 mA
